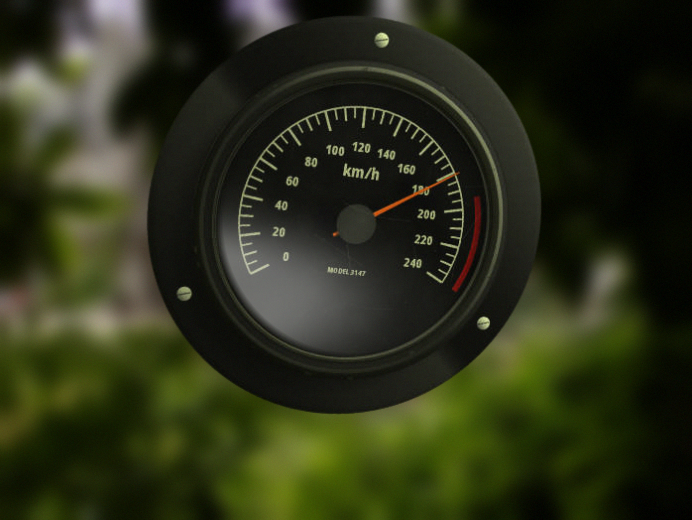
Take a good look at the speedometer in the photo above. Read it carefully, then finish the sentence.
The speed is 180 km/h
